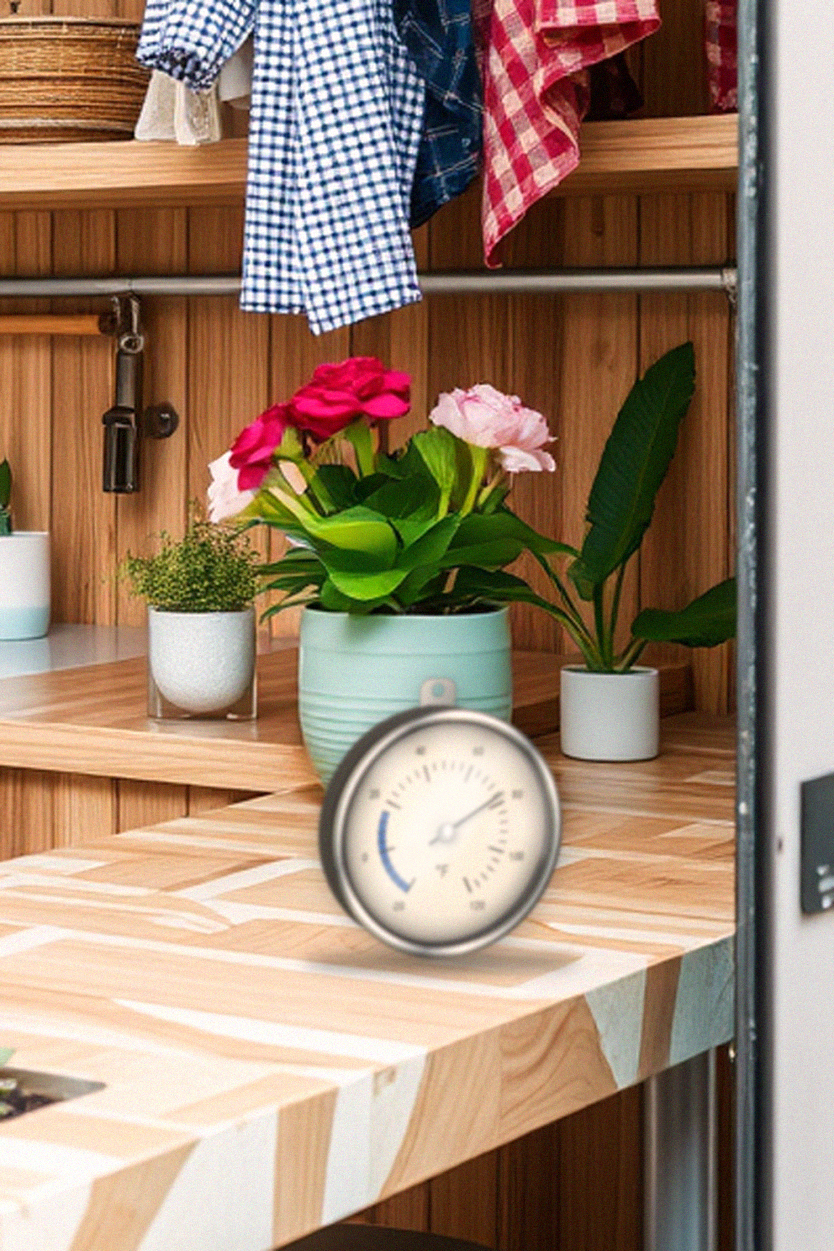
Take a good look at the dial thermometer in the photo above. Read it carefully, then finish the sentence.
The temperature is 76 °F
